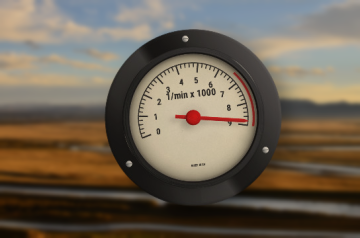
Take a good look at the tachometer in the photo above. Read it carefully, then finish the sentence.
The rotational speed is 8800 rpm
